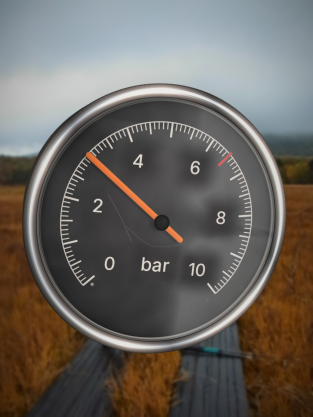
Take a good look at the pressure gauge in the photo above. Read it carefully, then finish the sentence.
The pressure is 3 bar
